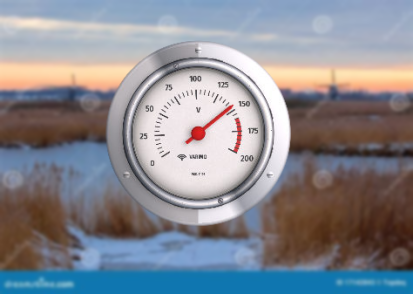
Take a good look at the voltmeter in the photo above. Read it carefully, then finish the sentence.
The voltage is 145 V
